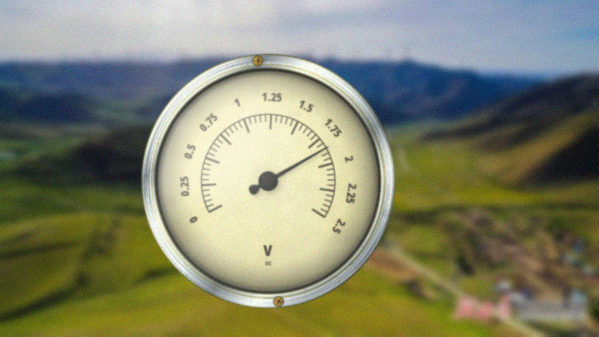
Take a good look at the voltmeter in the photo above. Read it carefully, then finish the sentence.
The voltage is 1.85 V
